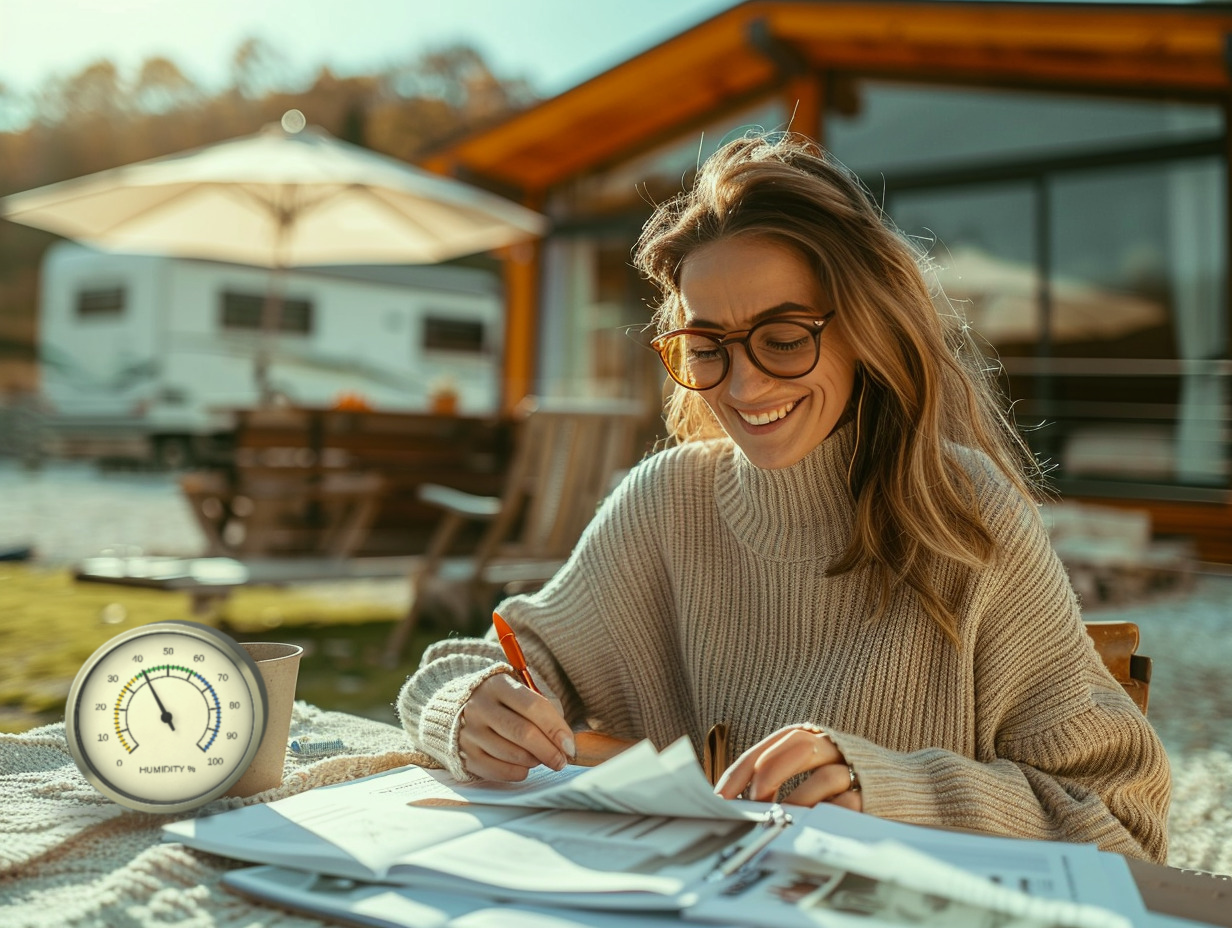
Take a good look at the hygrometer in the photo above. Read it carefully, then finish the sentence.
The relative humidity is 40 %
